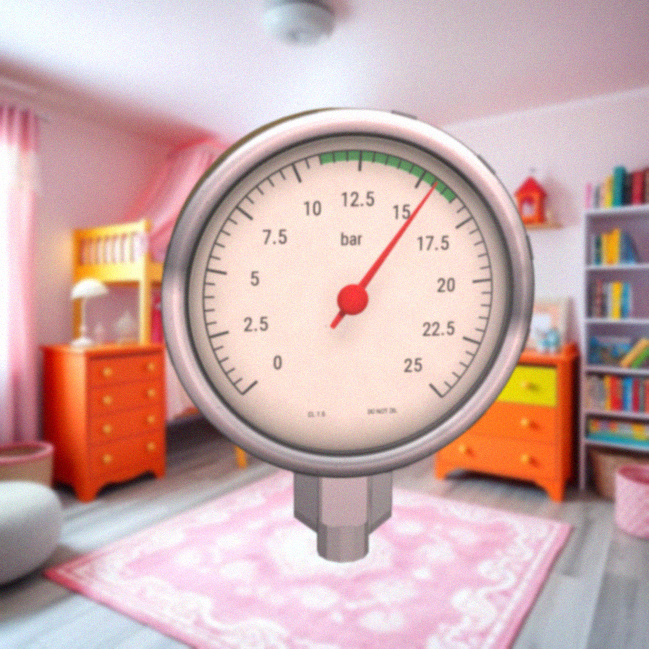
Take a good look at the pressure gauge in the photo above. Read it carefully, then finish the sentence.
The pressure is 15.5 bar
